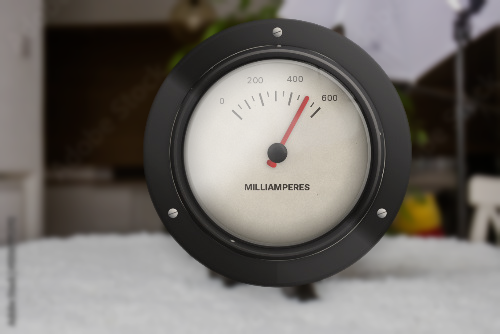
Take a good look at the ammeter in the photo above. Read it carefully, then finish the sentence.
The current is 500 mA
